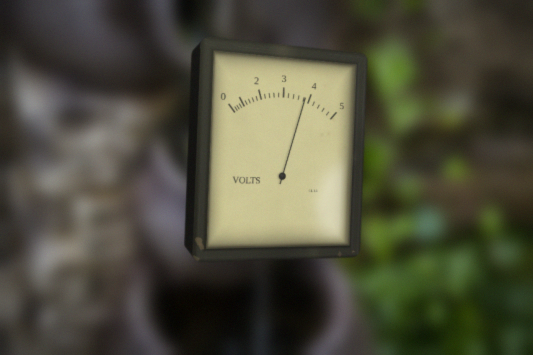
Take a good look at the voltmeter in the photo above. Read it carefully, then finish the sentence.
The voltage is 3.8 V
